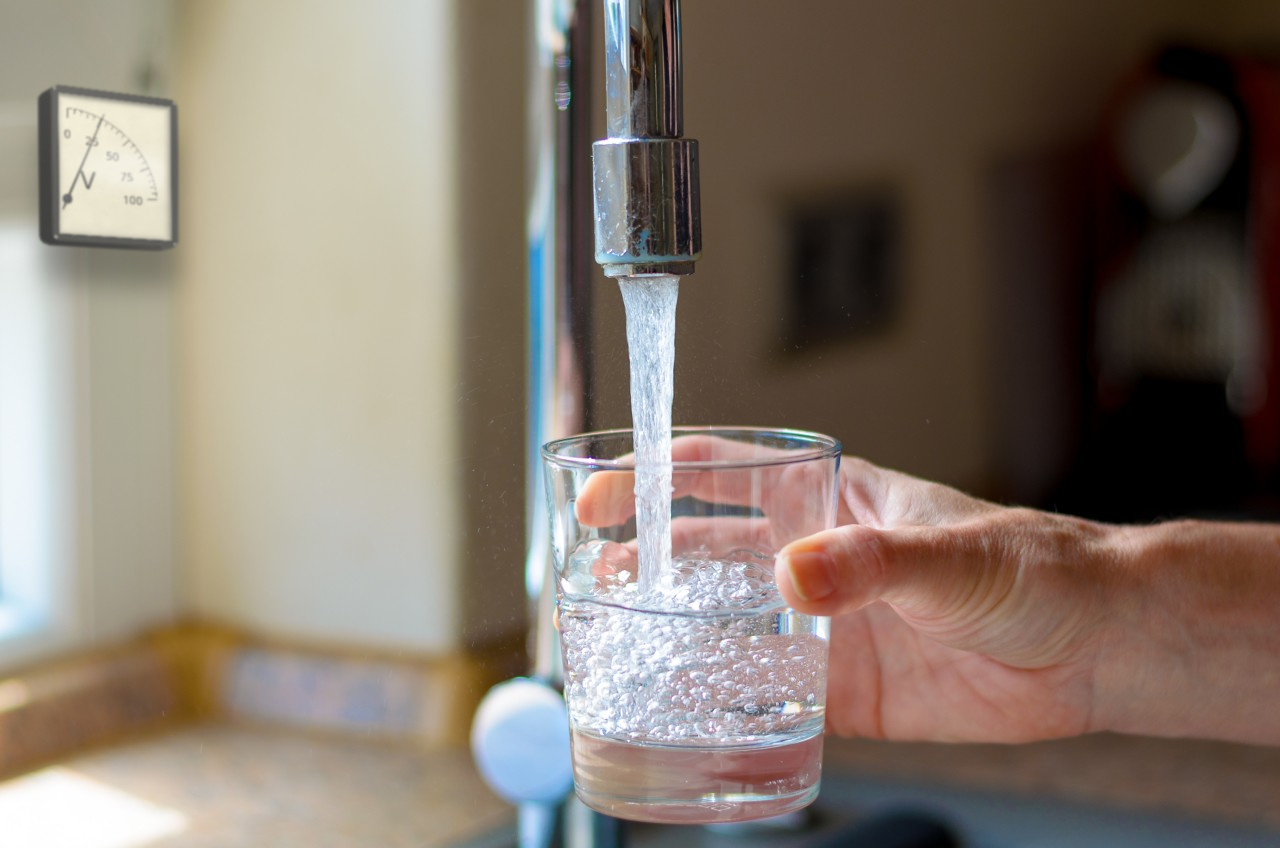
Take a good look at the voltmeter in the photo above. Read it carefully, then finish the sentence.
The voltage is 25 V
